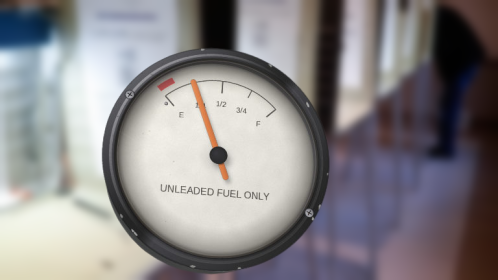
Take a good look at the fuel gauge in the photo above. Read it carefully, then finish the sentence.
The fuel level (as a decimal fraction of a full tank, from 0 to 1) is 0.25
